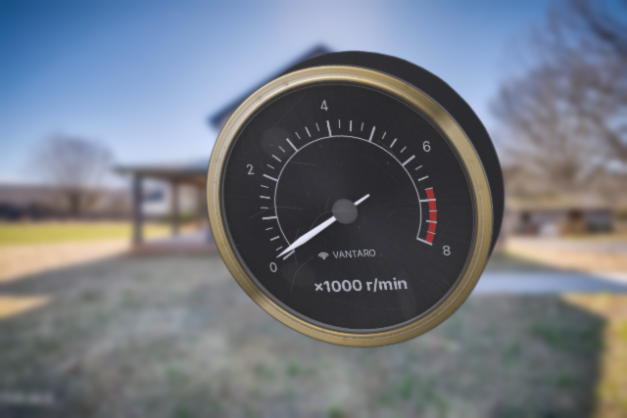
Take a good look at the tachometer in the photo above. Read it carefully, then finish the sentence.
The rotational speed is 125 rpm
